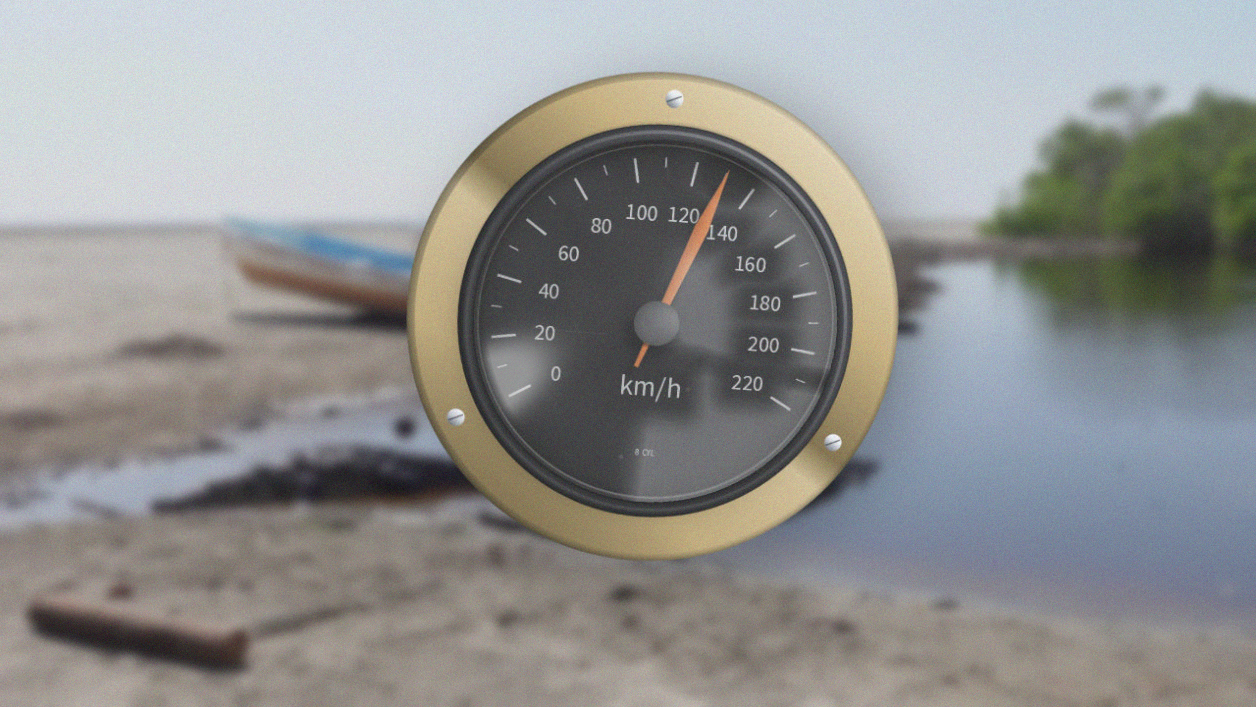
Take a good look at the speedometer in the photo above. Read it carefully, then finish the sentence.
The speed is 130 km/h
